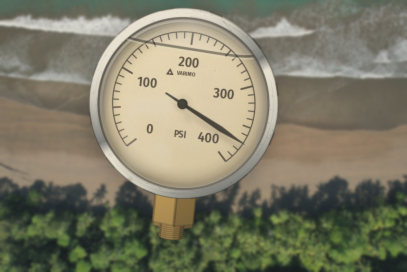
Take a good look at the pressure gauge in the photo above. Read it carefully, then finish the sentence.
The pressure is 370 psi
